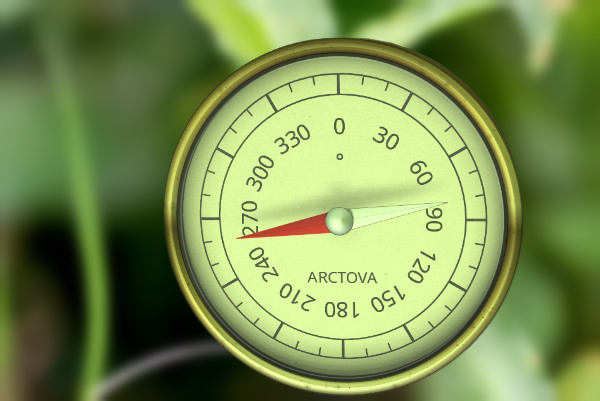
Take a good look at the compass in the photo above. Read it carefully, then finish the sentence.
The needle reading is 260 °
